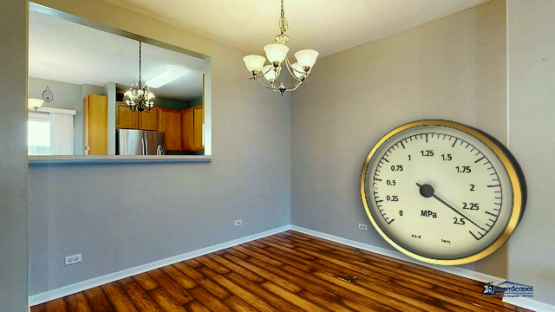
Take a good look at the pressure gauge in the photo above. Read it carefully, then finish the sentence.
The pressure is 2.4 MPa
